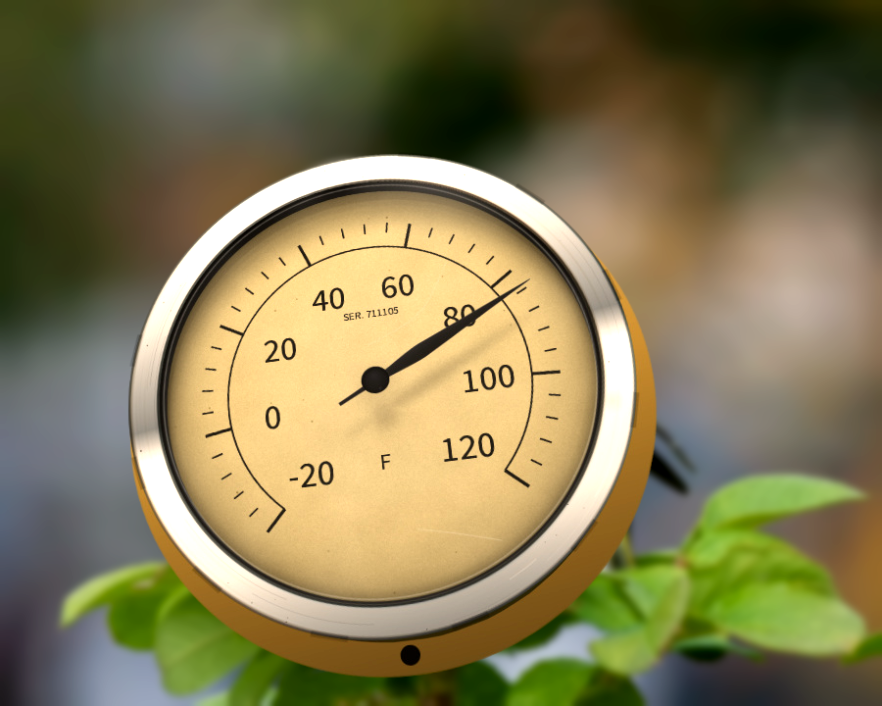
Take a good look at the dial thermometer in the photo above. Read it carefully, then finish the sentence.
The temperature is 84 °F
